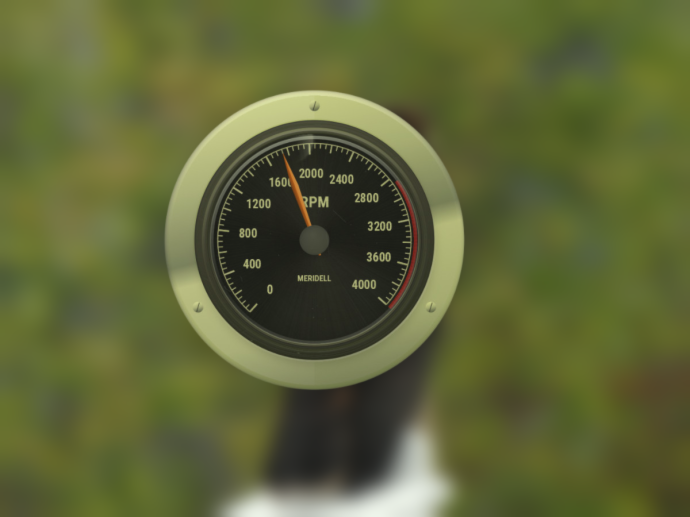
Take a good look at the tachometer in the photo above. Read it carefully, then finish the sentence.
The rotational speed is 1750 rpm
